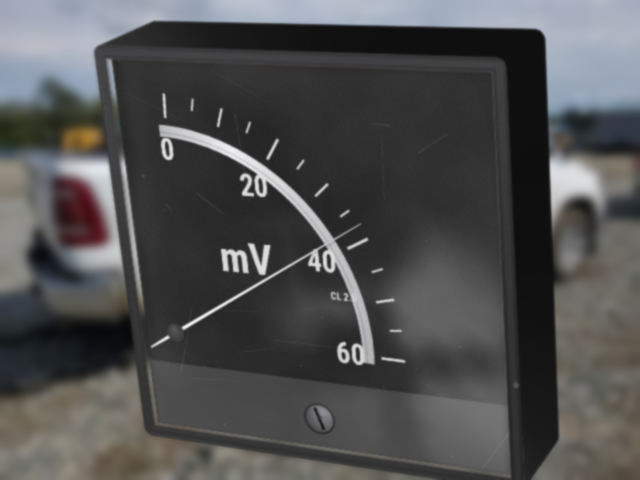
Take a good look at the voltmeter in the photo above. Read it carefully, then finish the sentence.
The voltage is 37.5 mV
